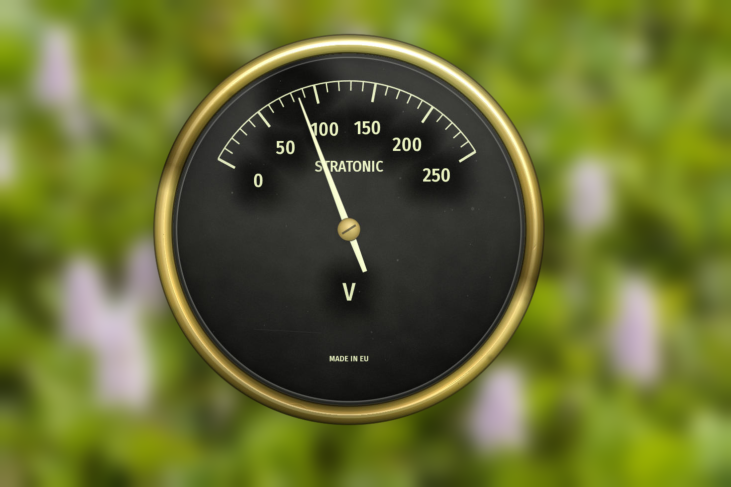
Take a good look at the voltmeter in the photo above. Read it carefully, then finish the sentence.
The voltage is 85 V
